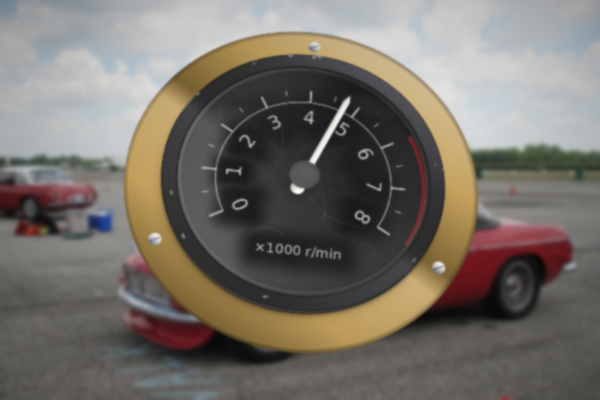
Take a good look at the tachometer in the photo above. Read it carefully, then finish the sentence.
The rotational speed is 4750 rpm
